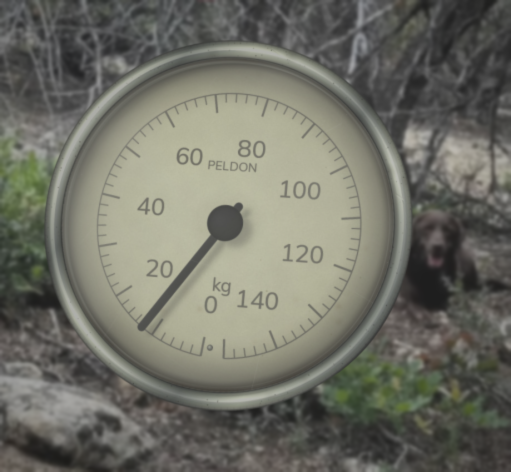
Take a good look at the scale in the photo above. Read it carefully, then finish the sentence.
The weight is 12 kg
